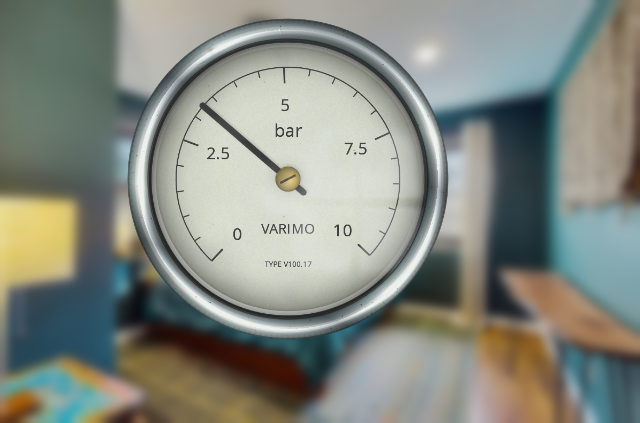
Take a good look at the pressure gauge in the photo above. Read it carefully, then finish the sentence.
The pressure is 3.25 bar
